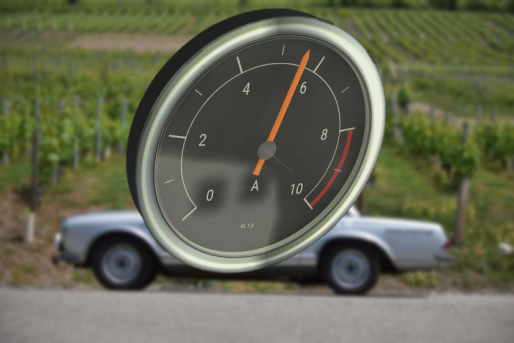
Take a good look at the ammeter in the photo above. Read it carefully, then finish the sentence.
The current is 5.5 A
